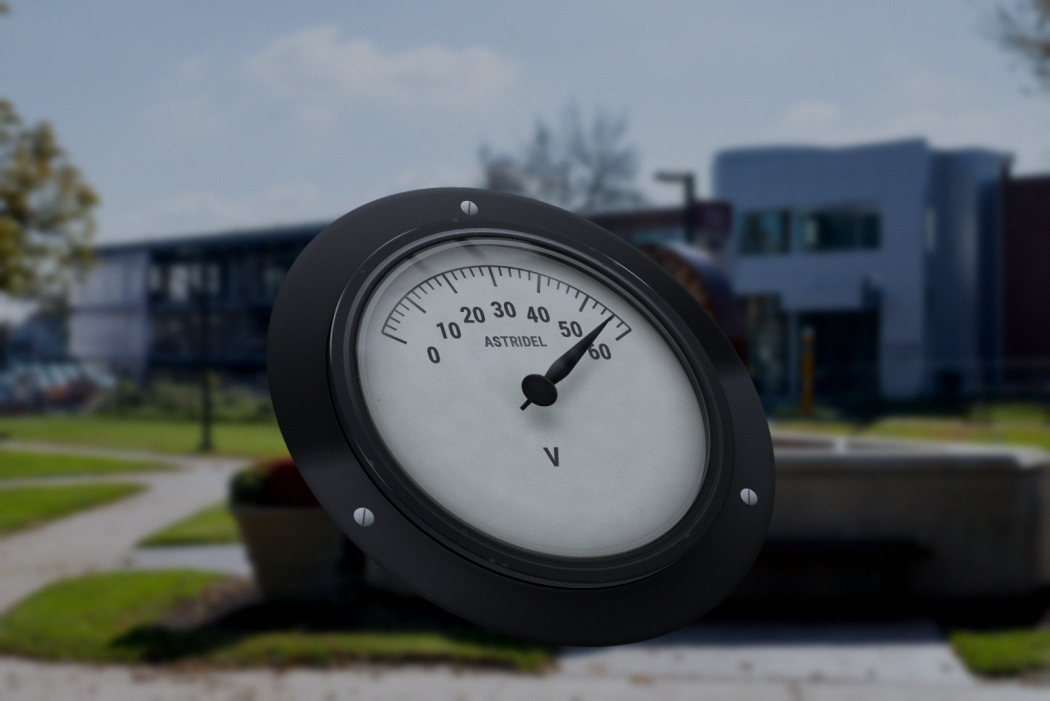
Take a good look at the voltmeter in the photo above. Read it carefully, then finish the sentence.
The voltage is 56 V
